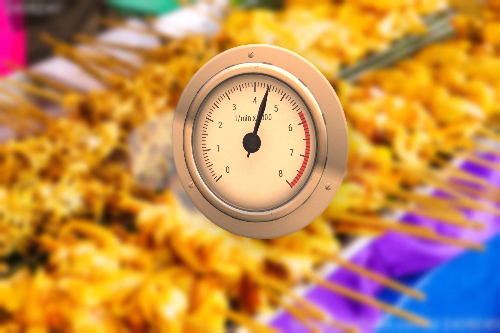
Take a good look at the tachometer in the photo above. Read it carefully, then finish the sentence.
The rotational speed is 4500 rpm
